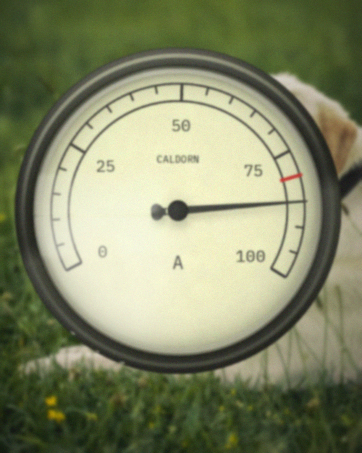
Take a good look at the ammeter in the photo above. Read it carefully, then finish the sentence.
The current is 85 A
